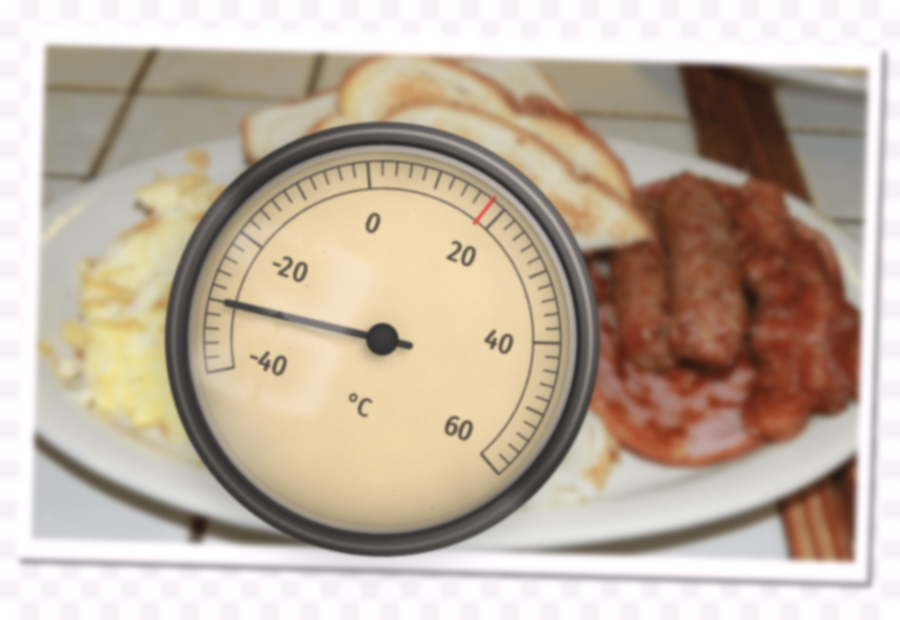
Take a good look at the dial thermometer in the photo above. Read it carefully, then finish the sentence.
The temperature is -30 °C
